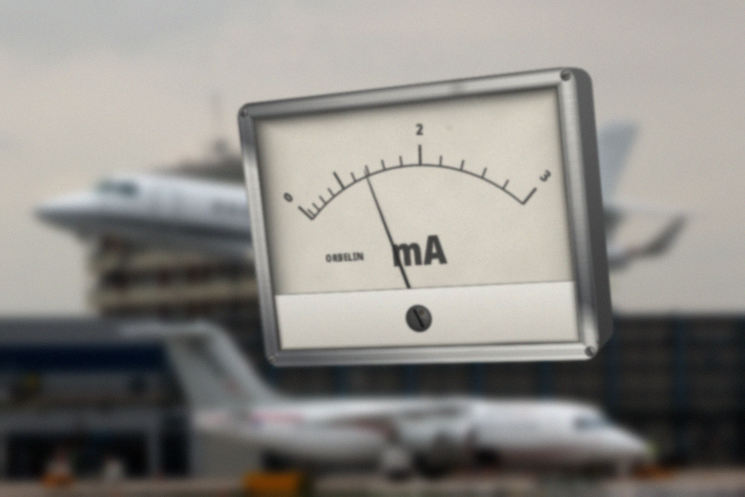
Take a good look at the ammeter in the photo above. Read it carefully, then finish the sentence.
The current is 1.4 mA
